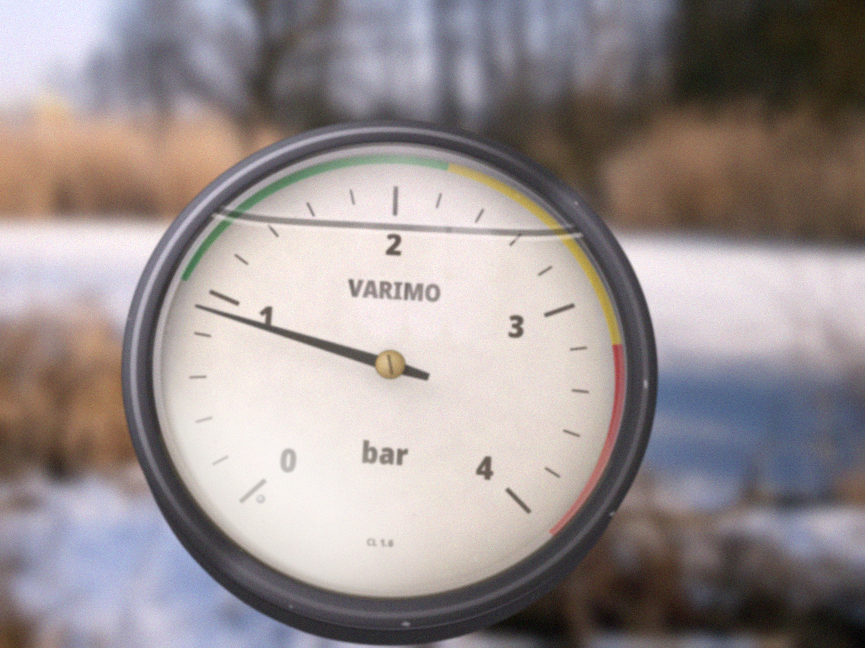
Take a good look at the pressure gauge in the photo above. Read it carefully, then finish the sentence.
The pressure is 0.9 bar
